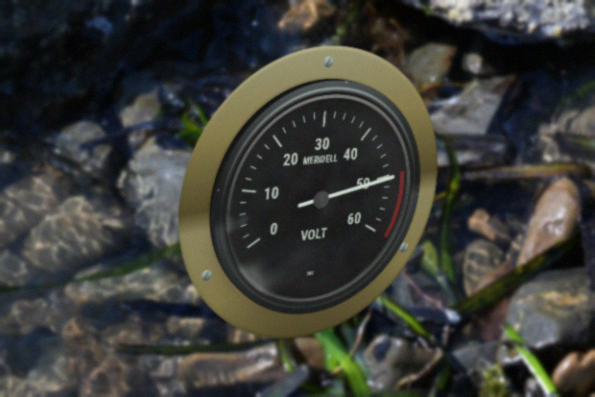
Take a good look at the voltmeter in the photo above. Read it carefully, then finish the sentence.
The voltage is 50 V
